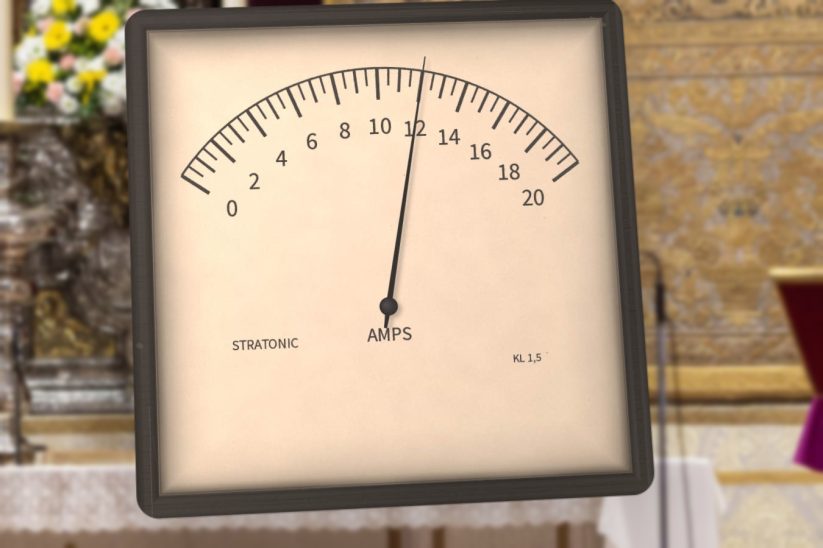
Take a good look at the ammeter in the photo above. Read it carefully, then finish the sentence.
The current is 12 A
